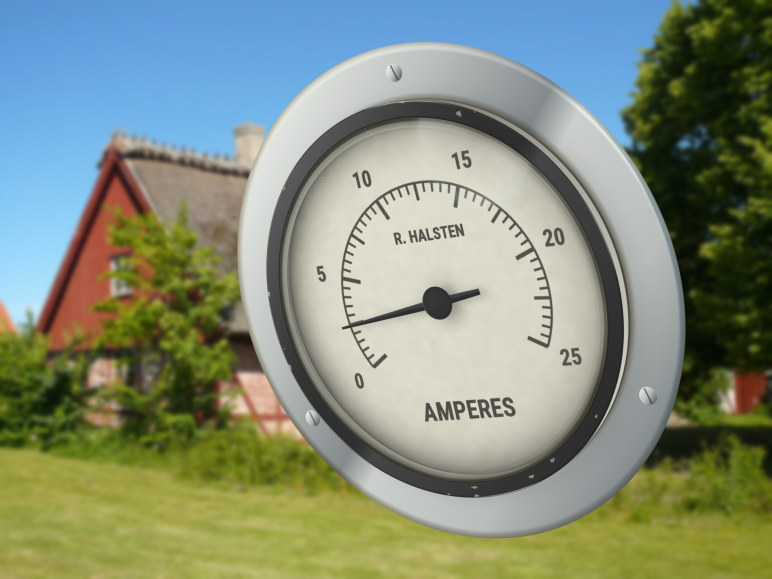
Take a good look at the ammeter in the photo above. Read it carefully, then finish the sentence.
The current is 2.5 A
